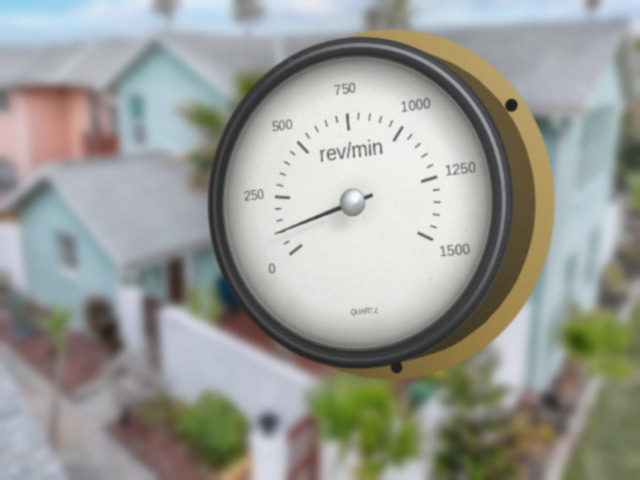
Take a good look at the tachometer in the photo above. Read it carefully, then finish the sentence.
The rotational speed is 100 rpm
